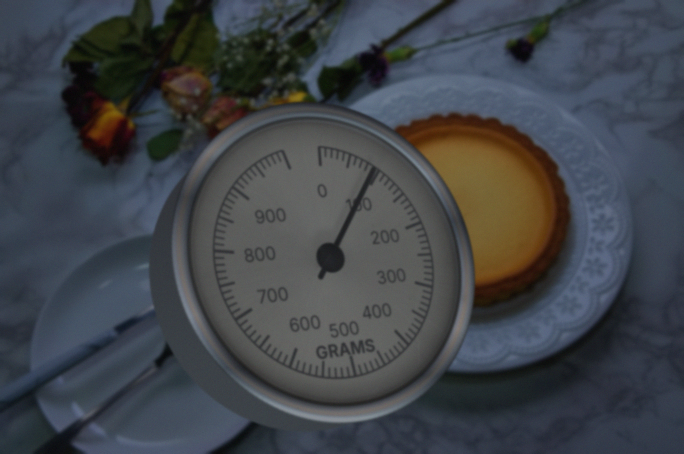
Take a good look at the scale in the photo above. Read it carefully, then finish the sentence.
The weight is 90 g
